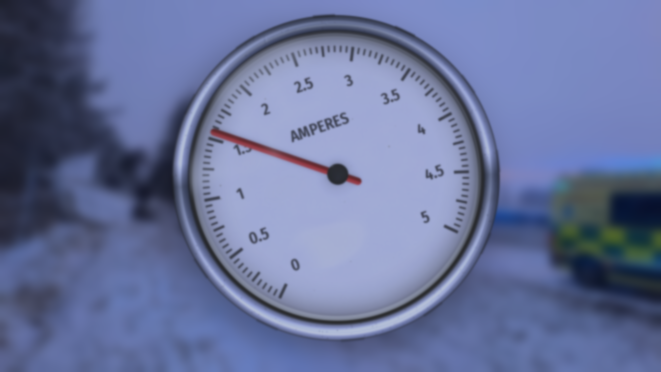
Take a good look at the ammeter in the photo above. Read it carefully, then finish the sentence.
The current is 1.55 A
